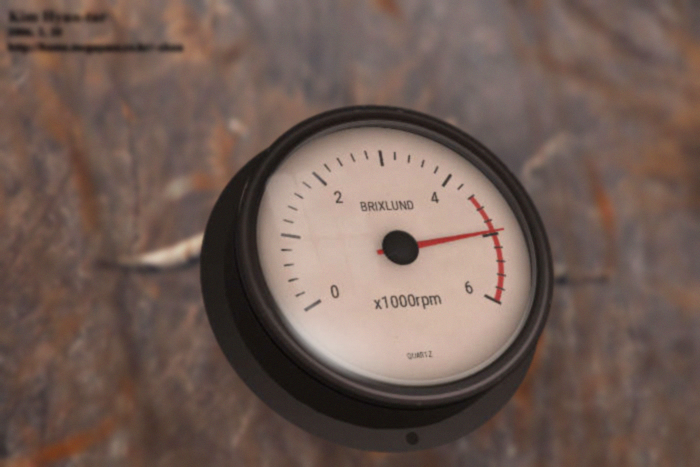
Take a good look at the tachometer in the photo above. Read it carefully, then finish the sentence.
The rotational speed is 5000 rpm
